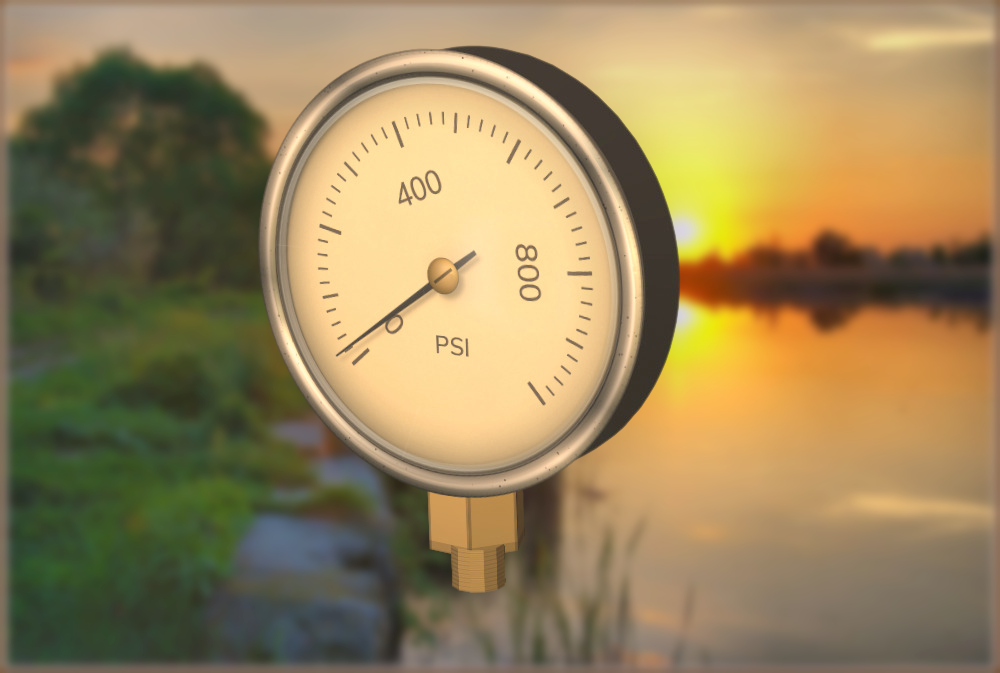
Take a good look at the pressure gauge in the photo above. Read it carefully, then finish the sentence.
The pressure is 20 psi
